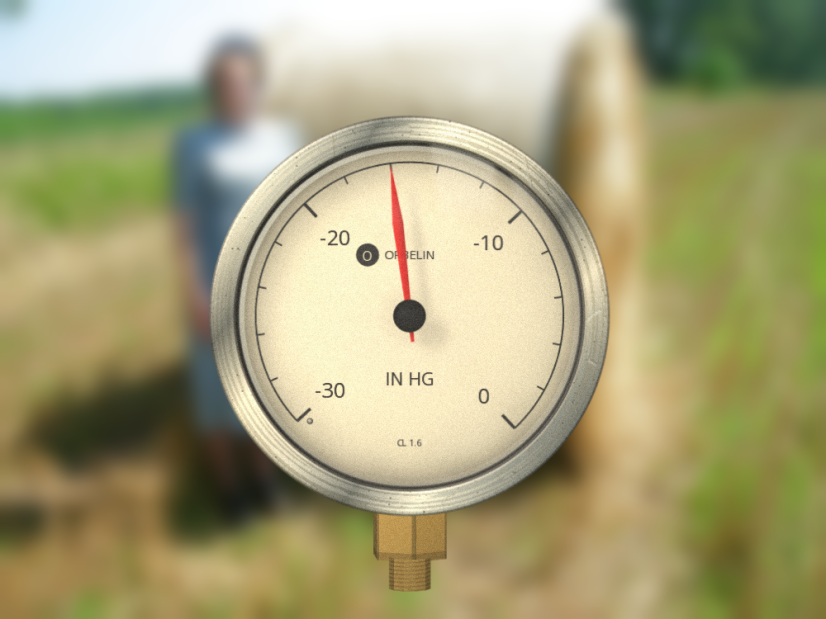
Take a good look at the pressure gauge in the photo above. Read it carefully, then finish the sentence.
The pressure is -16 inHg
